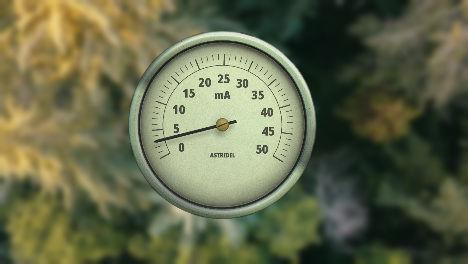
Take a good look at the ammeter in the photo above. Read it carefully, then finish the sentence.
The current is 3 mA
